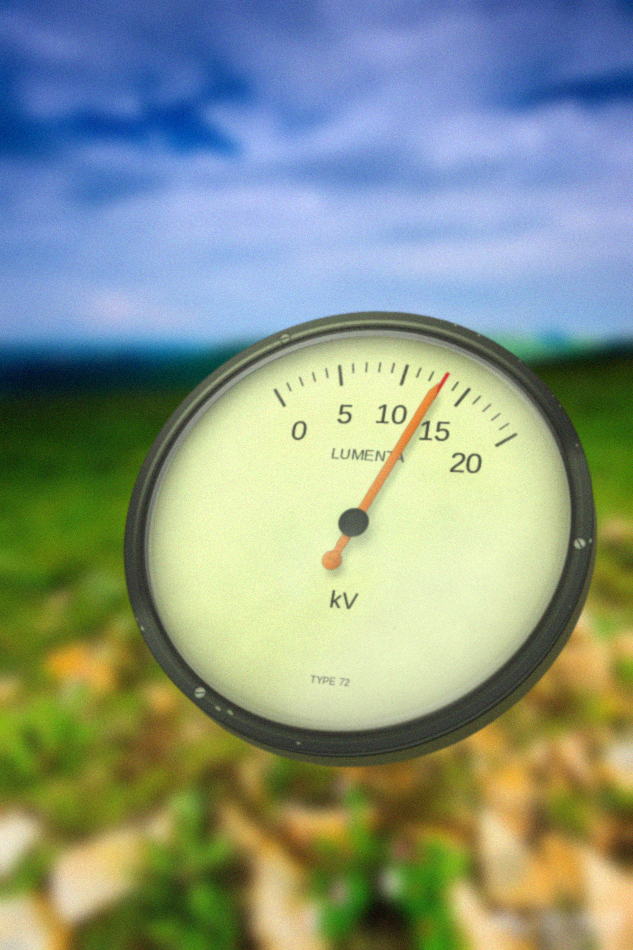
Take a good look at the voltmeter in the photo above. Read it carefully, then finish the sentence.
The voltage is 13 kV
